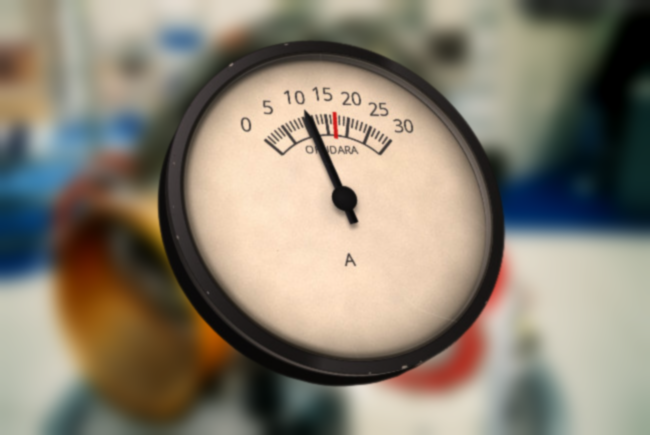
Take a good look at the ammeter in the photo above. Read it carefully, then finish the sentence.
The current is 10 A
